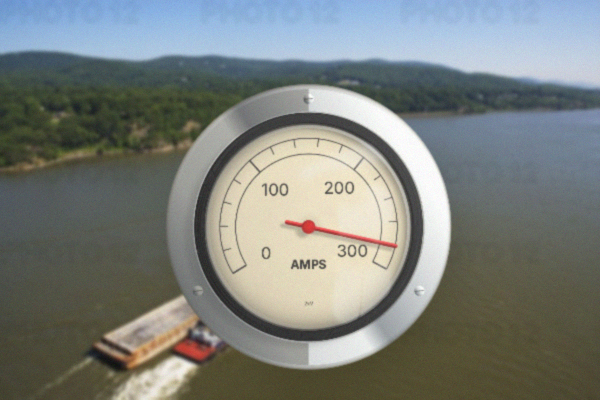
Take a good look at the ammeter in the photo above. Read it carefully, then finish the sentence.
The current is 280 A
